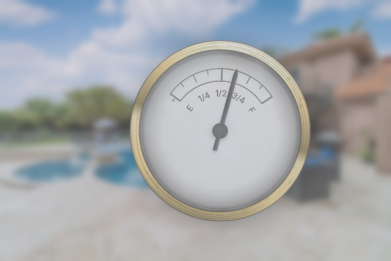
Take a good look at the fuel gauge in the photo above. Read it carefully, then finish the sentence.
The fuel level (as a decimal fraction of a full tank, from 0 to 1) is 0.625
